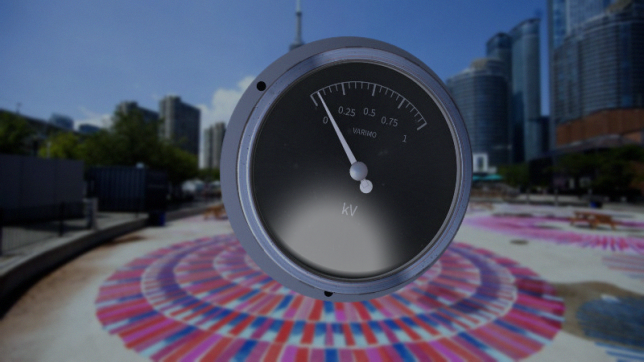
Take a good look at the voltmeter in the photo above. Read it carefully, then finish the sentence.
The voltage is 0.05 kV
